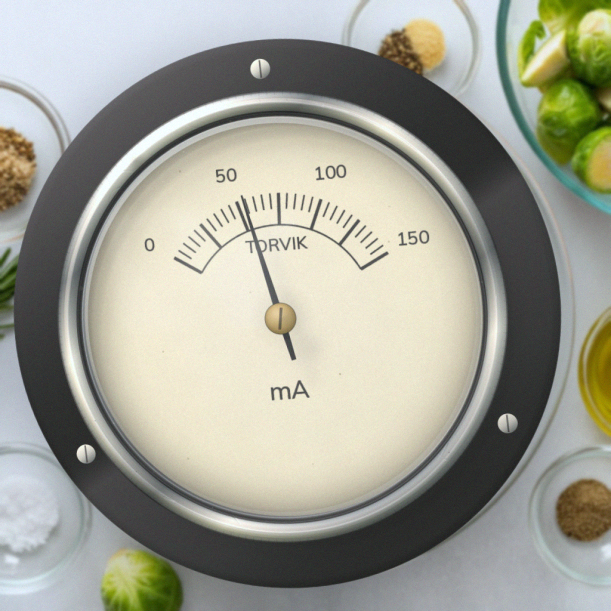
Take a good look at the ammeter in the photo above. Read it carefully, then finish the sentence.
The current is 55 mA
